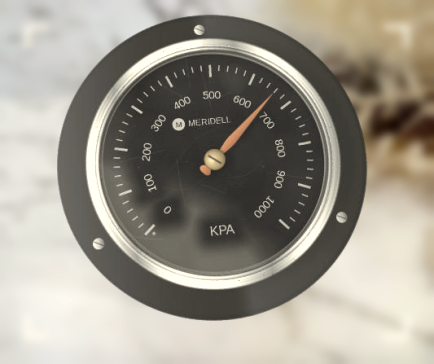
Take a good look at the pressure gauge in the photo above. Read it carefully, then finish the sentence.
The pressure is 660 kPa
